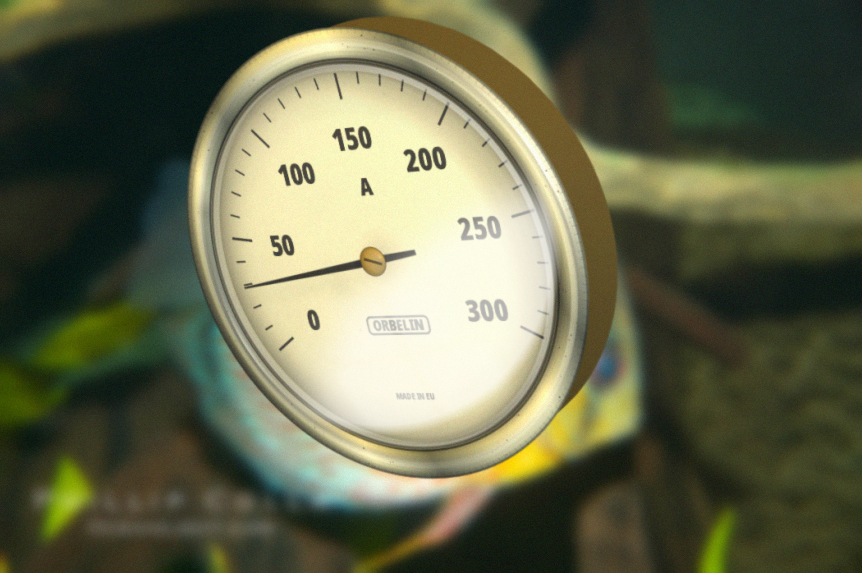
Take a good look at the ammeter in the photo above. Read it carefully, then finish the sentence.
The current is 30 A
